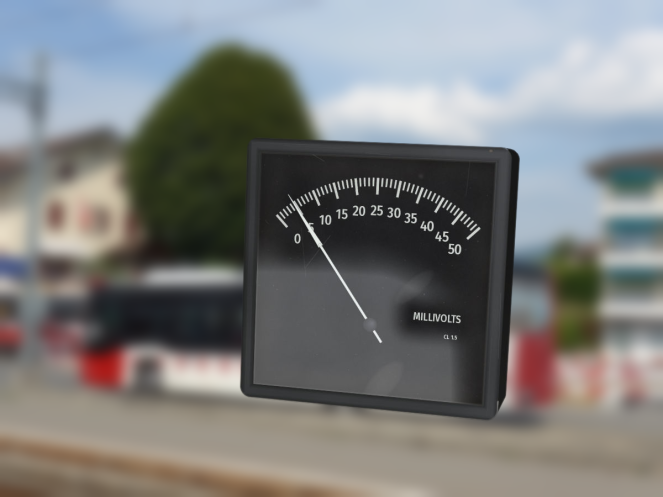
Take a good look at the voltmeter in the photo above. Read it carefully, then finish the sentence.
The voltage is 5 mV
